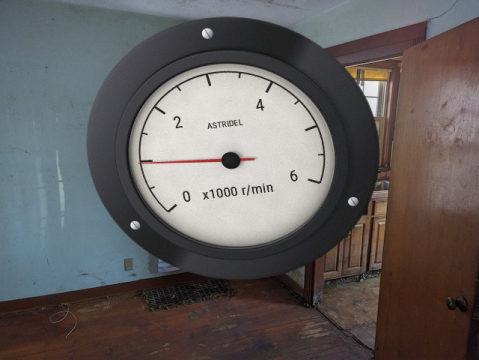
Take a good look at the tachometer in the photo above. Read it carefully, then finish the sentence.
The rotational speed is 1000 rpm
